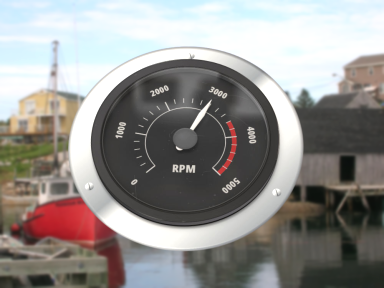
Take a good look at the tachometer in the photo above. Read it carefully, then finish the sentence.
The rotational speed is 3000 rpm
